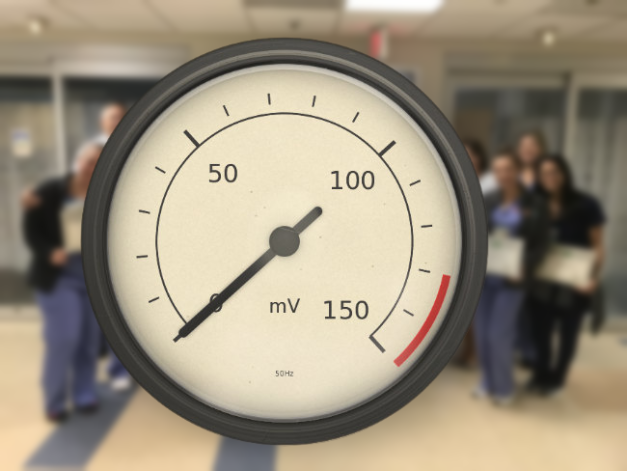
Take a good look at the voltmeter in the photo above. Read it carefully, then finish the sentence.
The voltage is 0 mV
